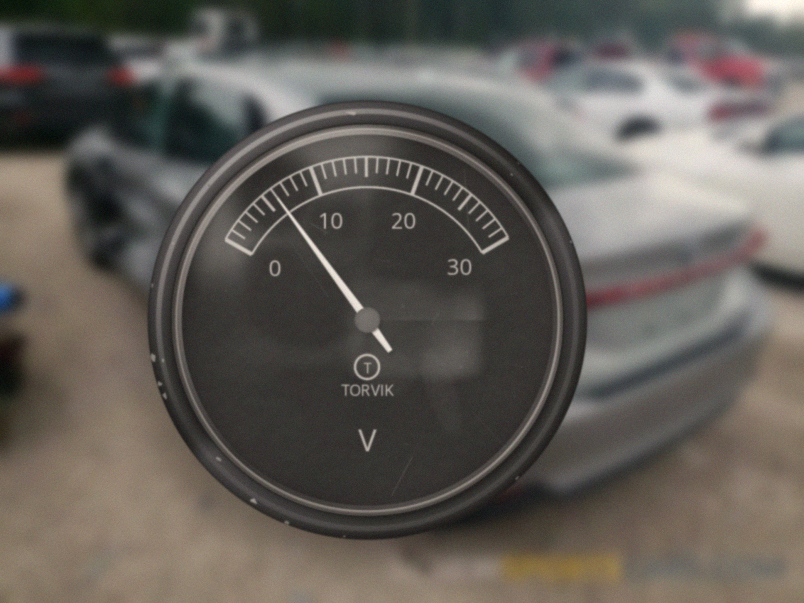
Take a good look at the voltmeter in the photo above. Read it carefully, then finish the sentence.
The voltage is 6 V
